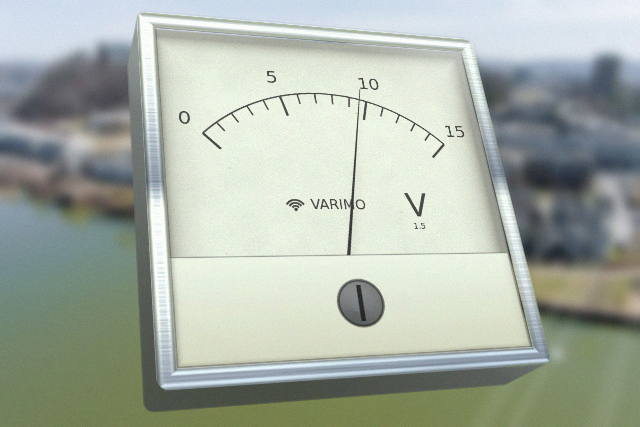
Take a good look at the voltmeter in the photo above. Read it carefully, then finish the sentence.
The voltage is 9.5 V
